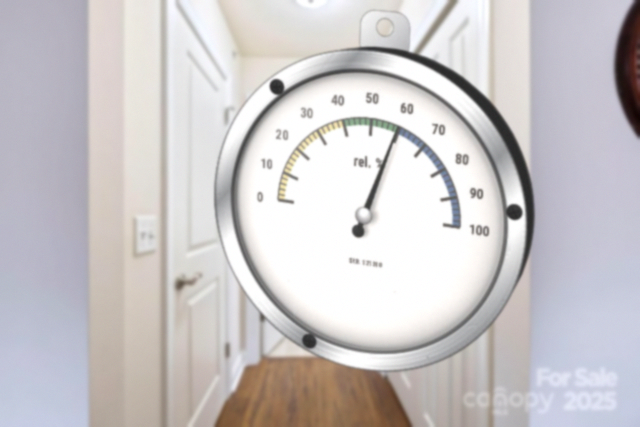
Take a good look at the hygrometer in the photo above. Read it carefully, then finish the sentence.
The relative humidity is 60 %
